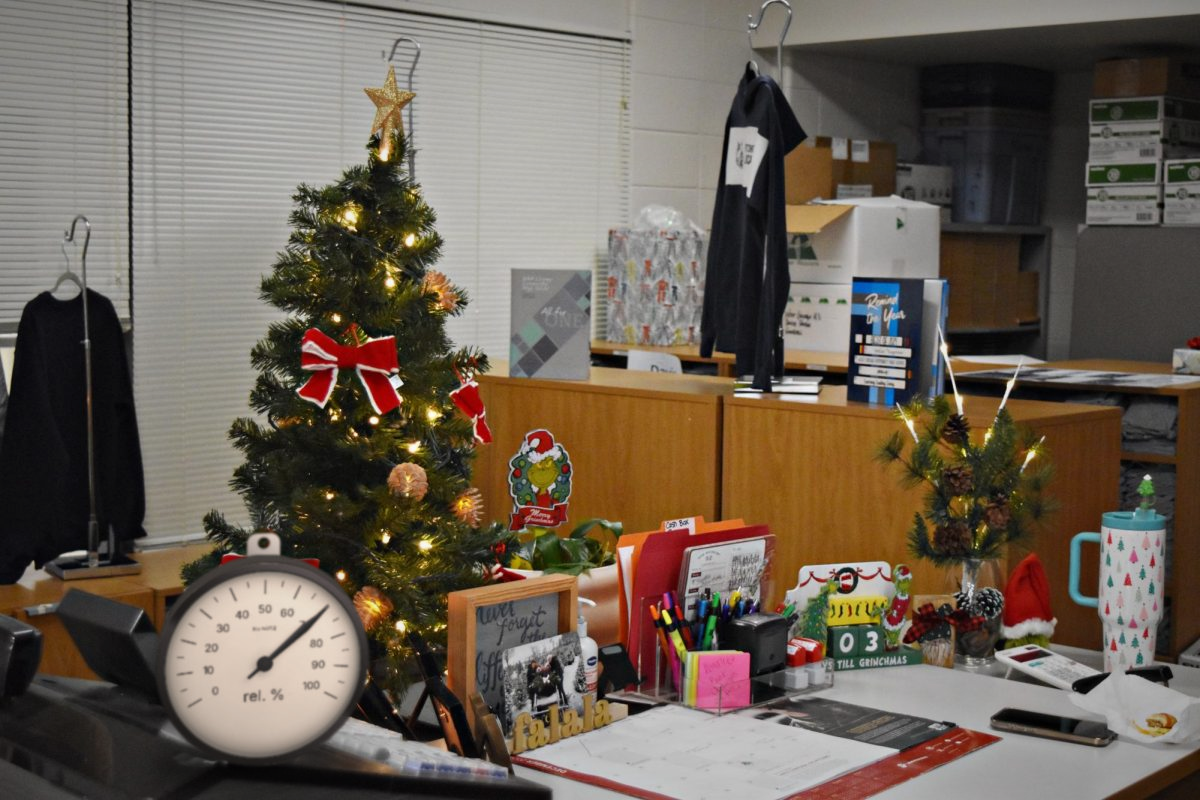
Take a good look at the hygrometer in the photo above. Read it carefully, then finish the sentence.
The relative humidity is 70 %
